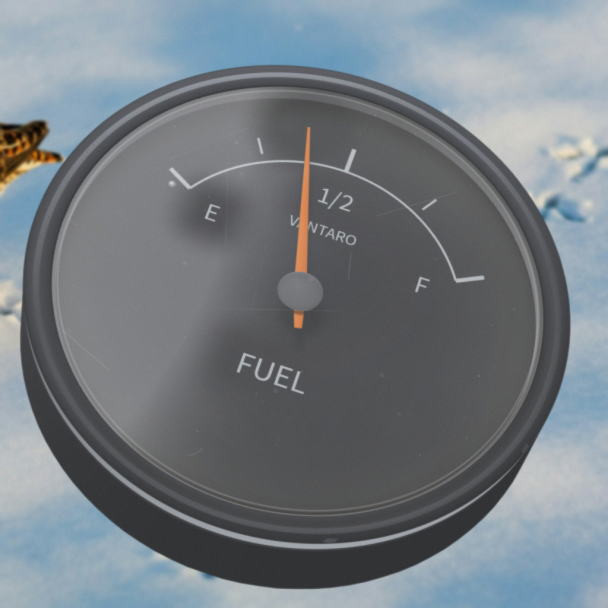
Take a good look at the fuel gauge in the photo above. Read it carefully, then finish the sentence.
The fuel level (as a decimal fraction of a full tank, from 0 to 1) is 0.375
